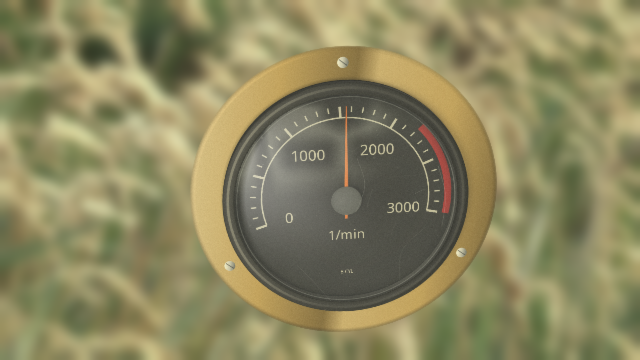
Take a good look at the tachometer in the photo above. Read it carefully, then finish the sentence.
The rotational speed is 1550 rpm
